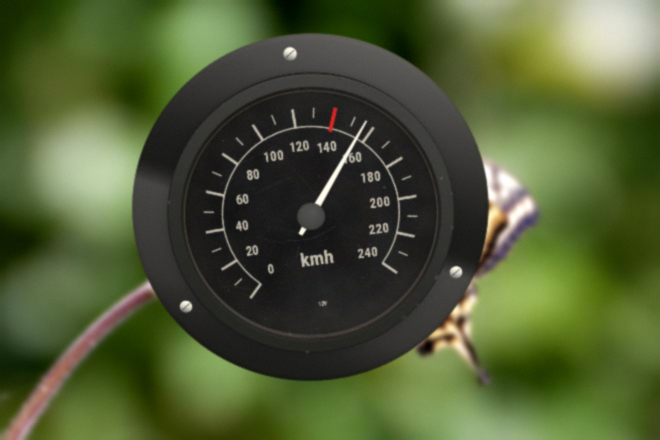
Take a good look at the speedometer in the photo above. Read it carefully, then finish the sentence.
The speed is 155 km/h
